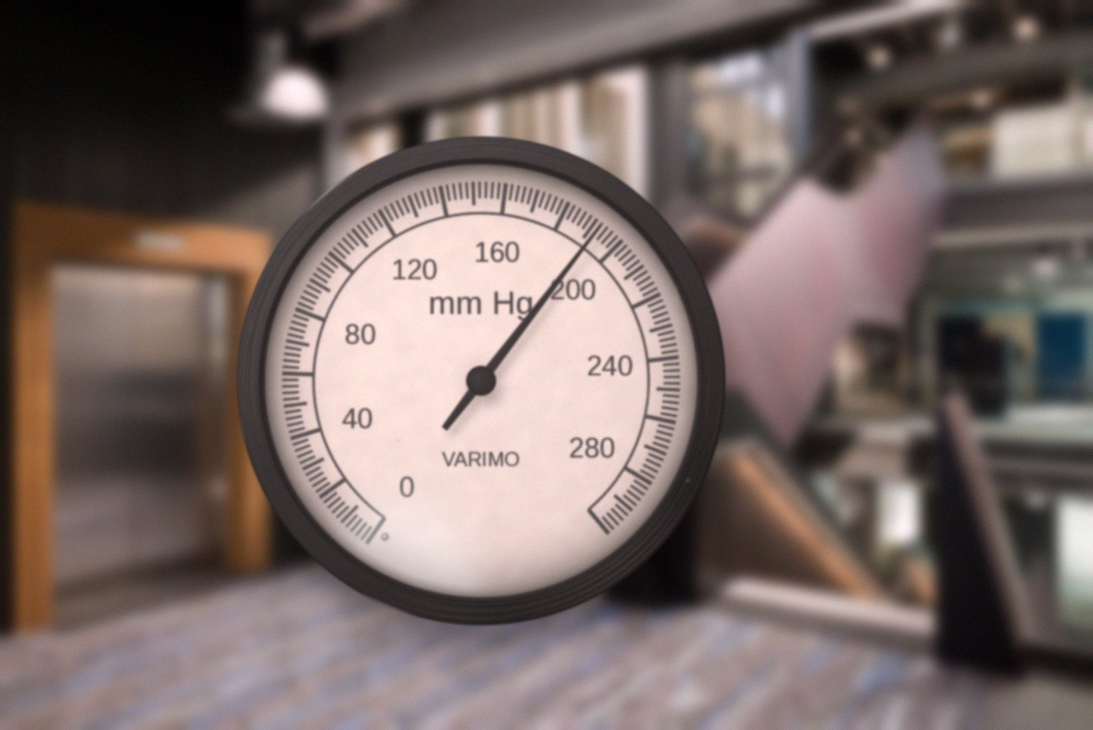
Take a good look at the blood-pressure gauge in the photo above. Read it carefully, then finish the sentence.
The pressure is 192 mmHg
